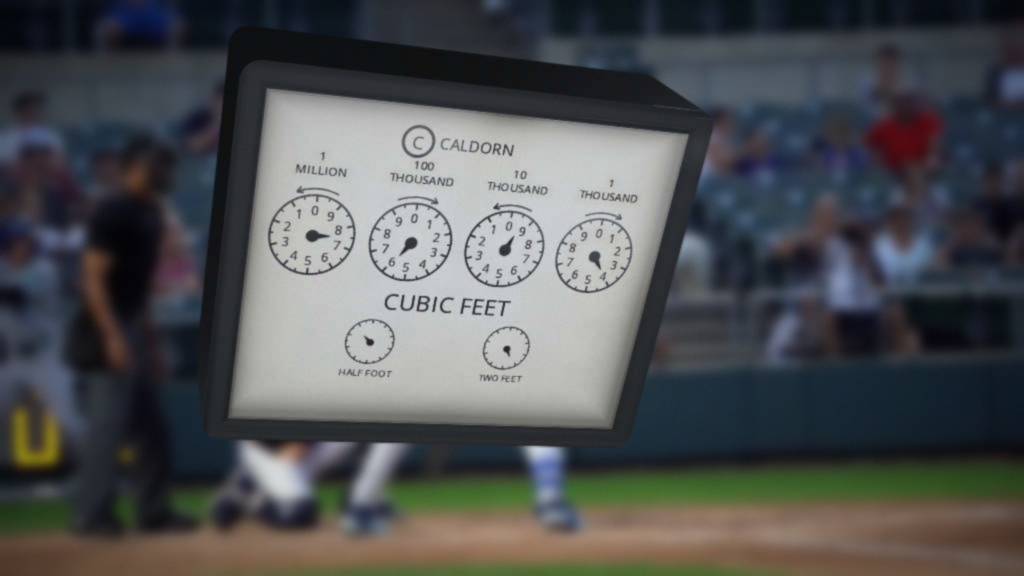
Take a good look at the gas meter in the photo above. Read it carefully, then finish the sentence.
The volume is 759400 ft³
